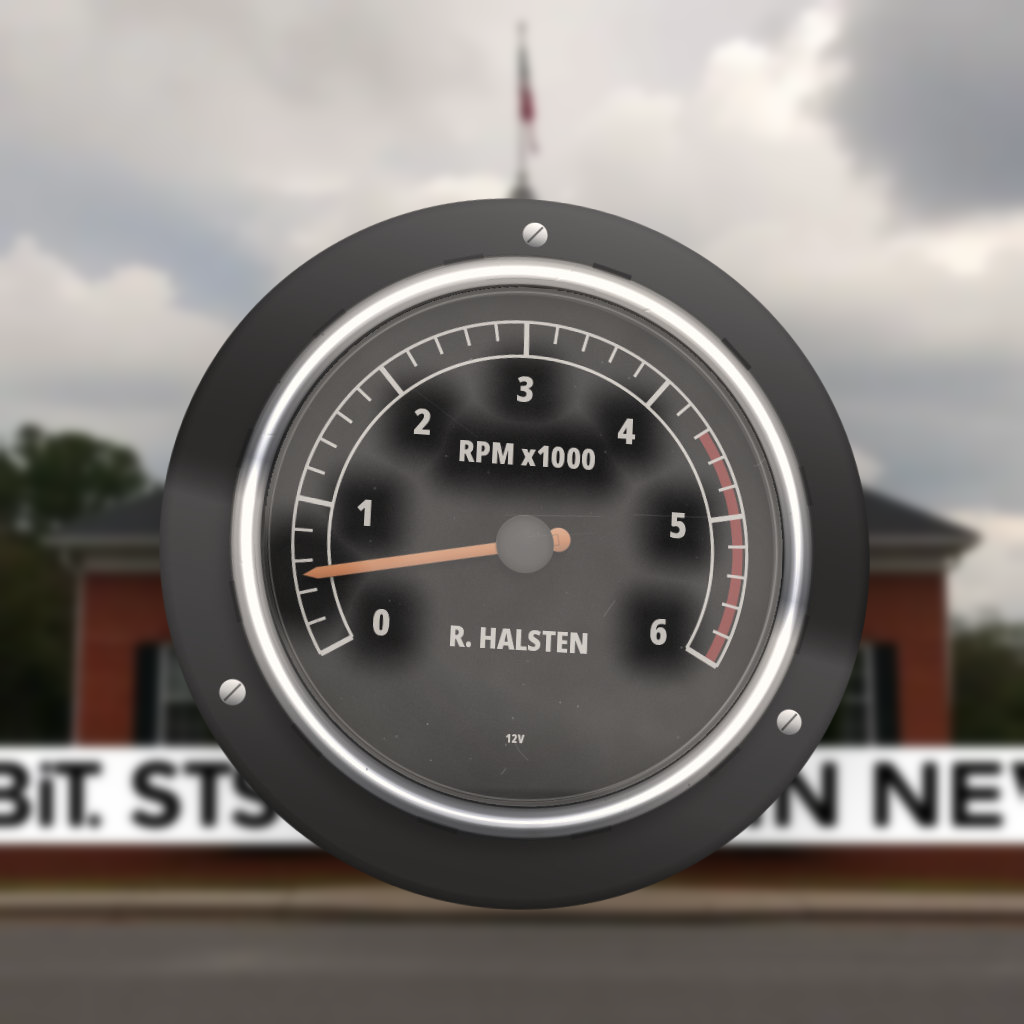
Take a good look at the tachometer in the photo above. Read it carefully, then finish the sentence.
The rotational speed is 500 rpm
